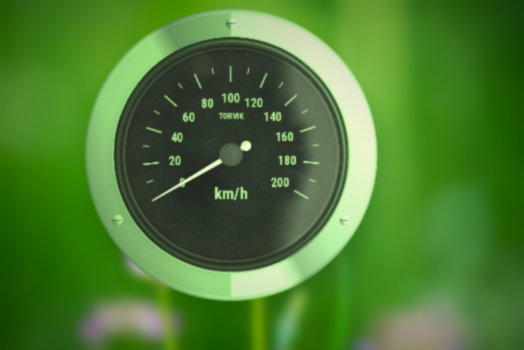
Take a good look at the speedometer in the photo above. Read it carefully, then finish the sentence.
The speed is 0 km/h
